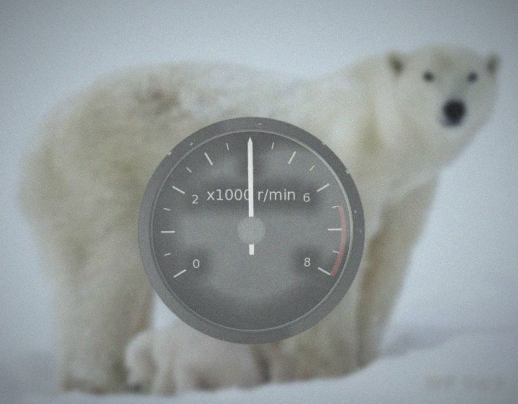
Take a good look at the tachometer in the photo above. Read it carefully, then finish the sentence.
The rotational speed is 4000 rpm
